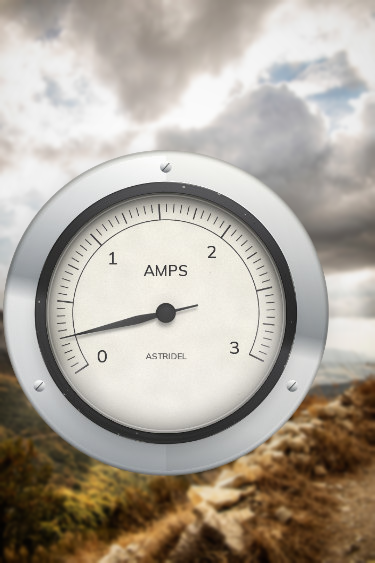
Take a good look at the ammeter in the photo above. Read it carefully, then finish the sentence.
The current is 0.25 A
